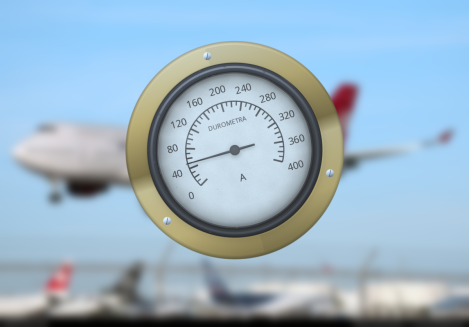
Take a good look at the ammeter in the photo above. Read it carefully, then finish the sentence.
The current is 50 A
